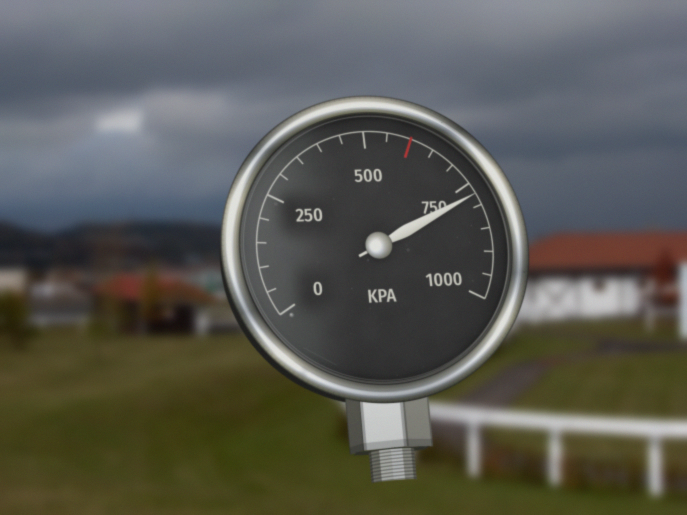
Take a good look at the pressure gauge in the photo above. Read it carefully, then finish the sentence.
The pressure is 775 kPa
